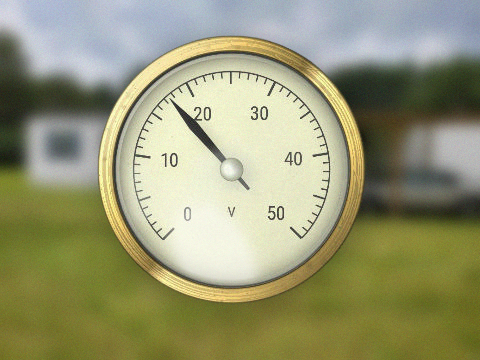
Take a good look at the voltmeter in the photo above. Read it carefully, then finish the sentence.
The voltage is 17.5 V
